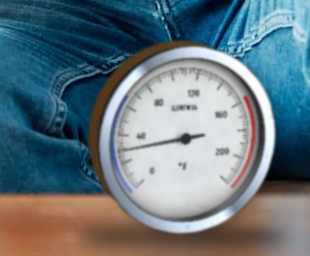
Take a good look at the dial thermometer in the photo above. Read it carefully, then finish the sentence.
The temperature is 30 °F
